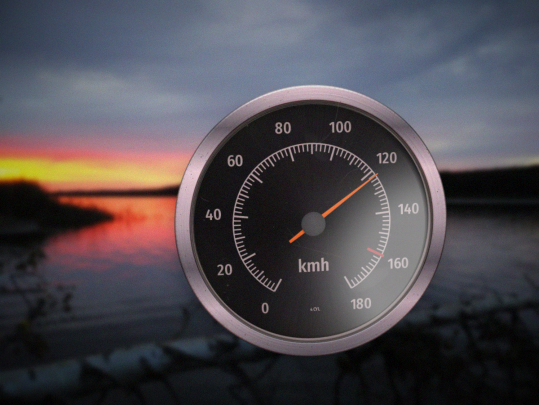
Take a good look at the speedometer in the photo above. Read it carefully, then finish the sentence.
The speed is 122 km/h
